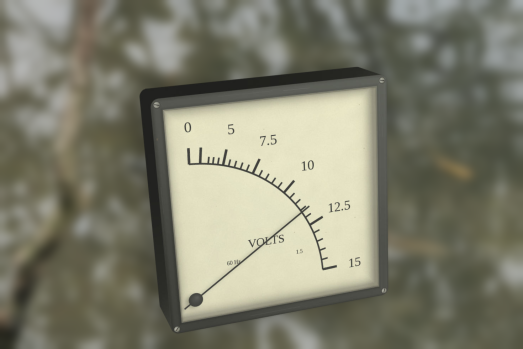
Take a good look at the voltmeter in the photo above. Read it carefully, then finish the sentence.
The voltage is 11.5 V
